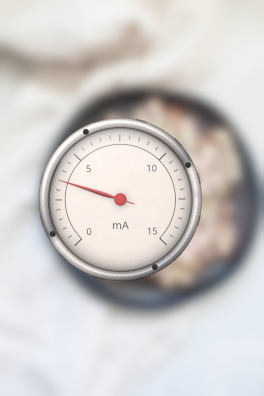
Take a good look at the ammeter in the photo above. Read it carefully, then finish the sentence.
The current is 3.5 mA
